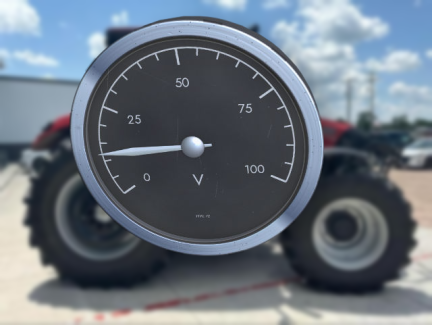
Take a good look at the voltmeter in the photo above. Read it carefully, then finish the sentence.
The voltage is 12.5 V
